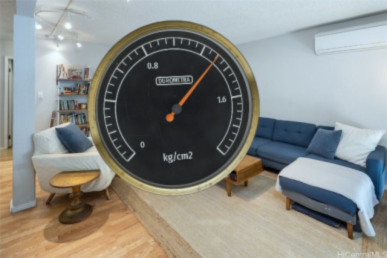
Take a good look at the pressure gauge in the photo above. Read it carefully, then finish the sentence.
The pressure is 1.3 kg/cm²
